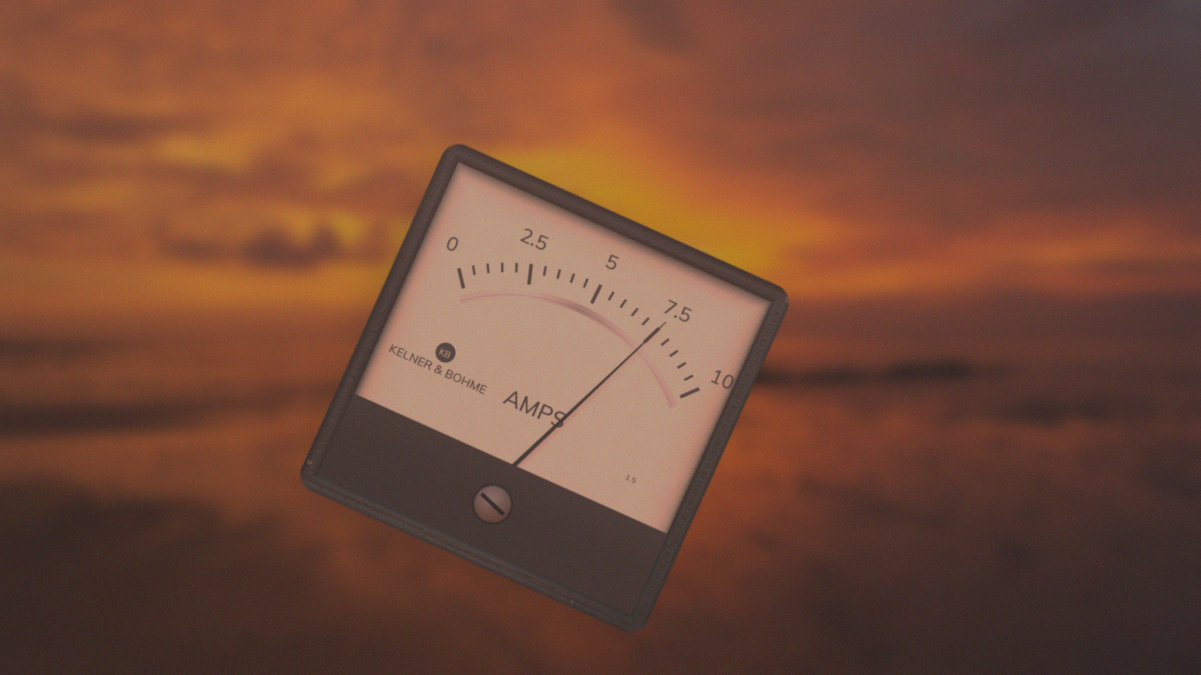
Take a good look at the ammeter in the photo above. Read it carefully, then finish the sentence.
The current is 7.5 A
